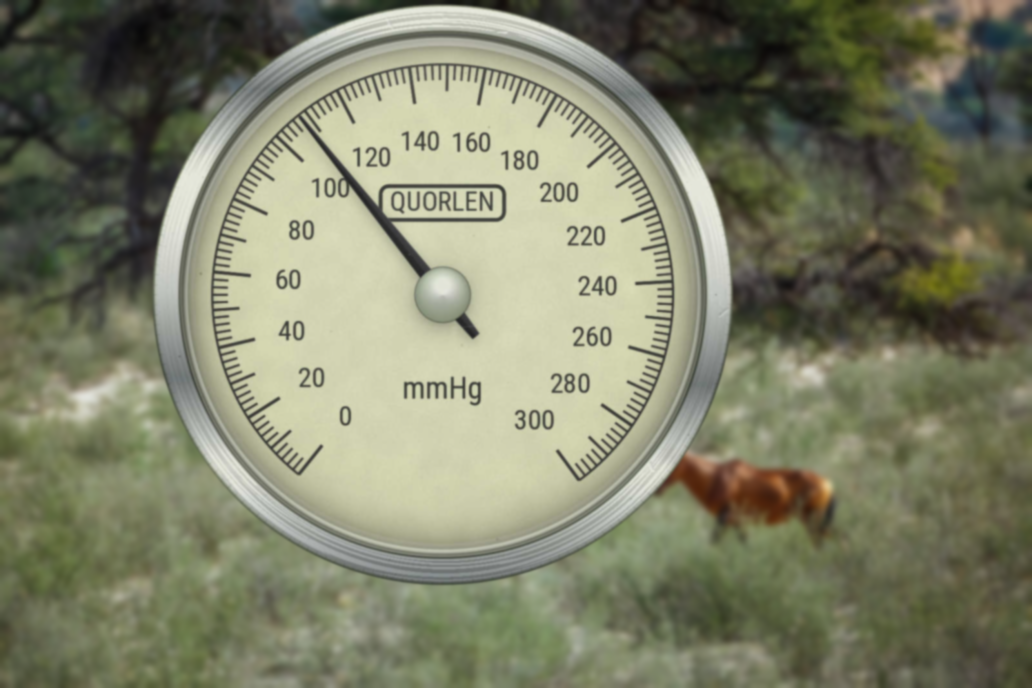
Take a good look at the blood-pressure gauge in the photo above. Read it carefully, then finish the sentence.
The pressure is 108 mmHg
